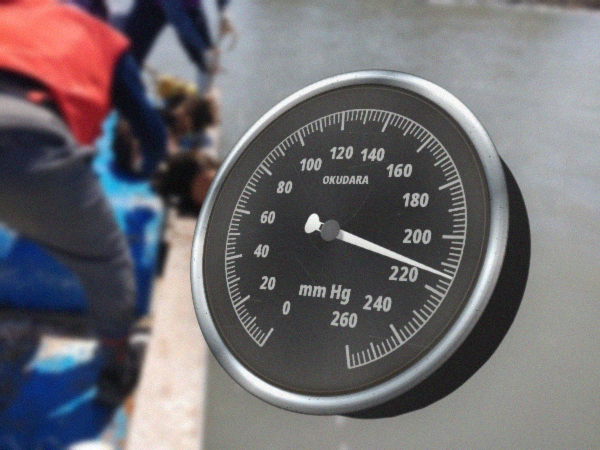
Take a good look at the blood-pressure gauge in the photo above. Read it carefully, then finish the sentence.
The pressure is 214 mmHg
